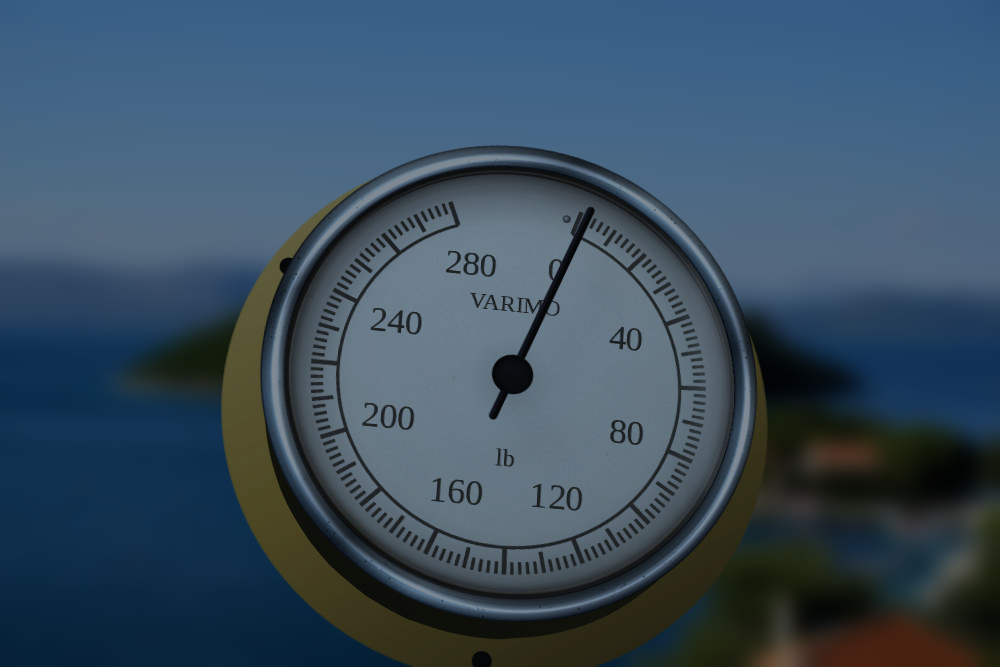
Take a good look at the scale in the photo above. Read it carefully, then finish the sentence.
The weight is 2 lb
